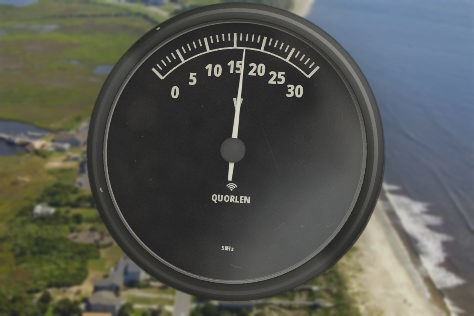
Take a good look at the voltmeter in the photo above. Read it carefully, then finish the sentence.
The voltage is 17 V
